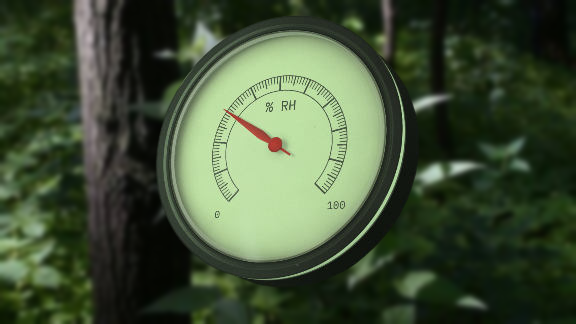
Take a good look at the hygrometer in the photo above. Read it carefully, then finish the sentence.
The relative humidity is 30 %
